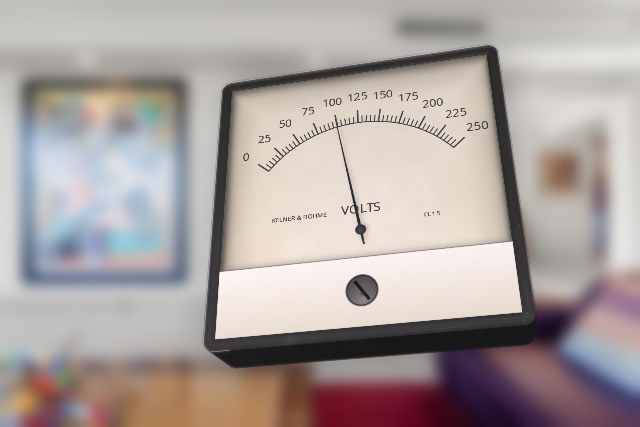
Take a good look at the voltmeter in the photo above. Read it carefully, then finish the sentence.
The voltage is 100 V
